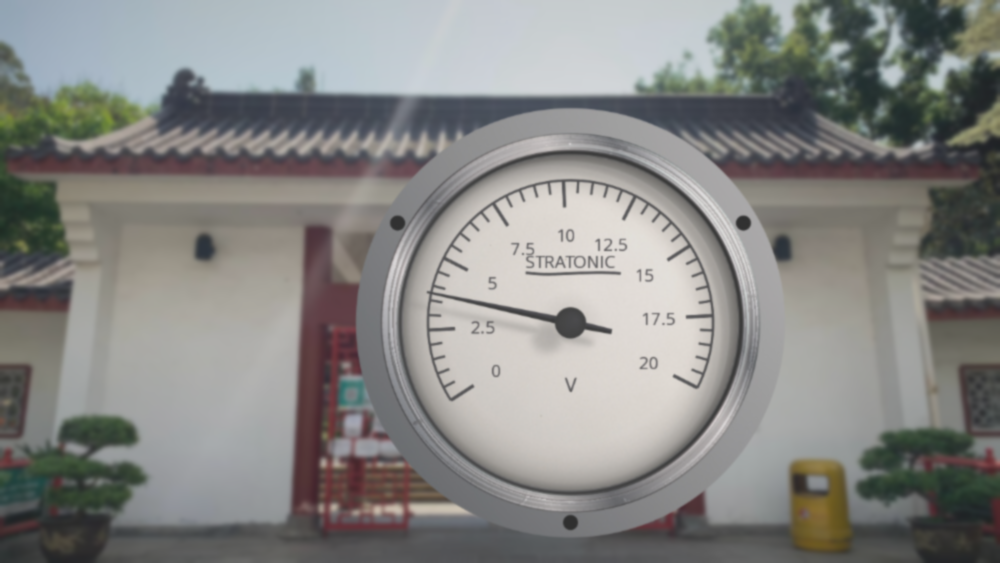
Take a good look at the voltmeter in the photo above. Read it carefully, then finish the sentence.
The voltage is 3.75 V
